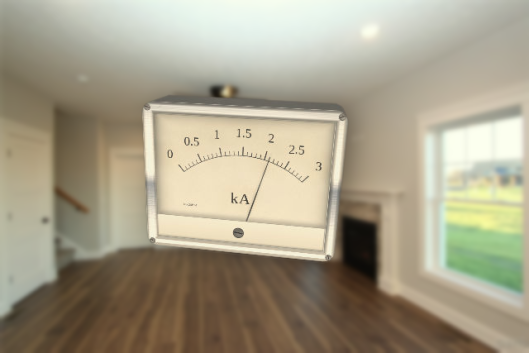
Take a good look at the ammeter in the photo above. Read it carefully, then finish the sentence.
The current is 2.1 kA
